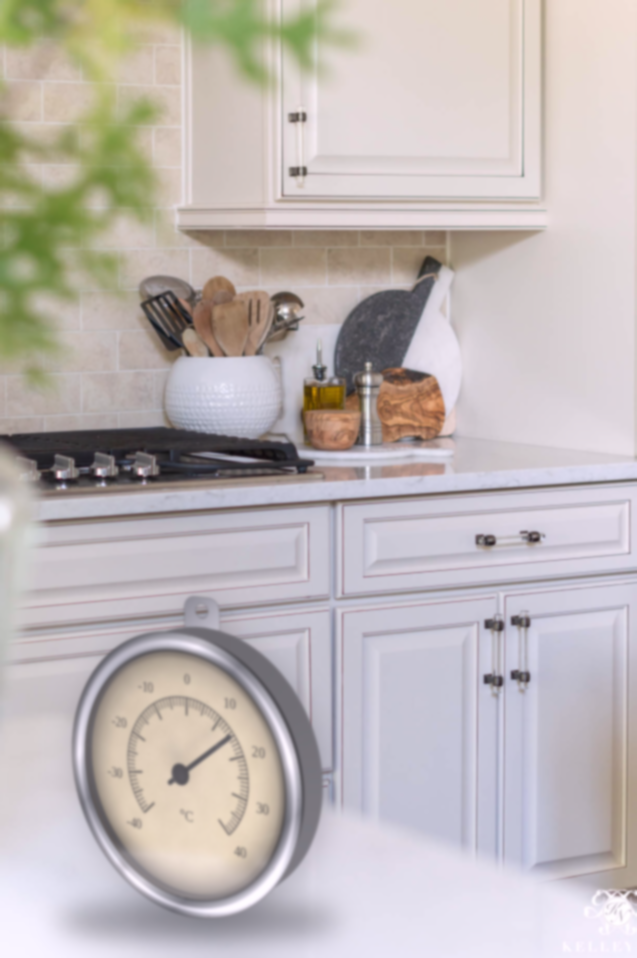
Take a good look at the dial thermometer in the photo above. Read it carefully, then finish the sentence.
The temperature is 15 °C
